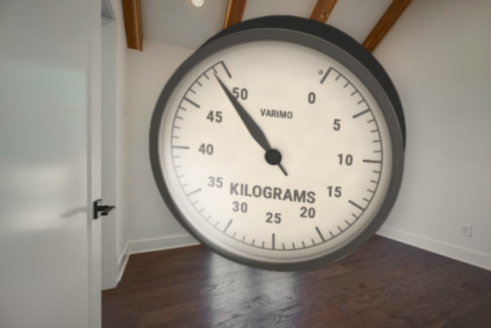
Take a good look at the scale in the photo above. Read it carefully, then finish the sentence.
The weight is 49 kg
